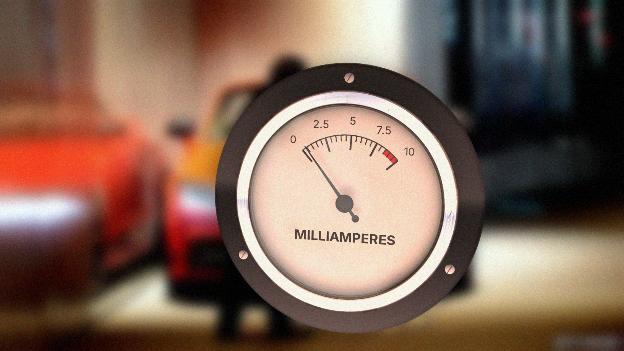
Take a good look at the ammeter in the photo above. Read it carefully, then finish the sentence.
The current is 0.5 mA
